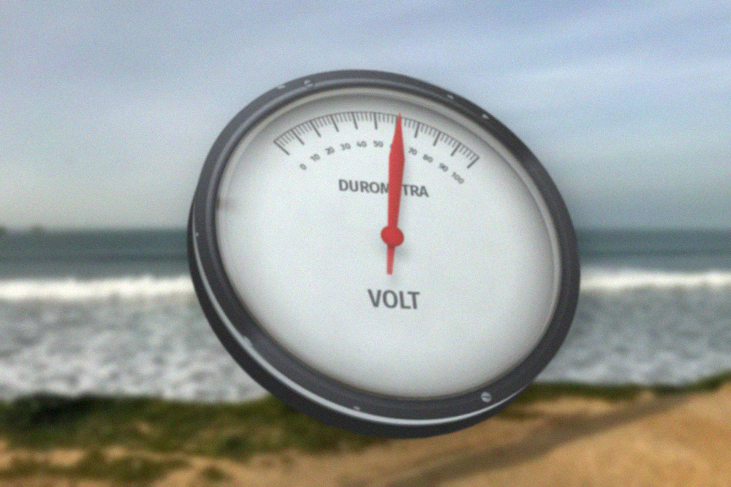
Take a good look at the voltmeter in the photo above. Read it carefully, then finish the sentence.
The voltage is 60 V
